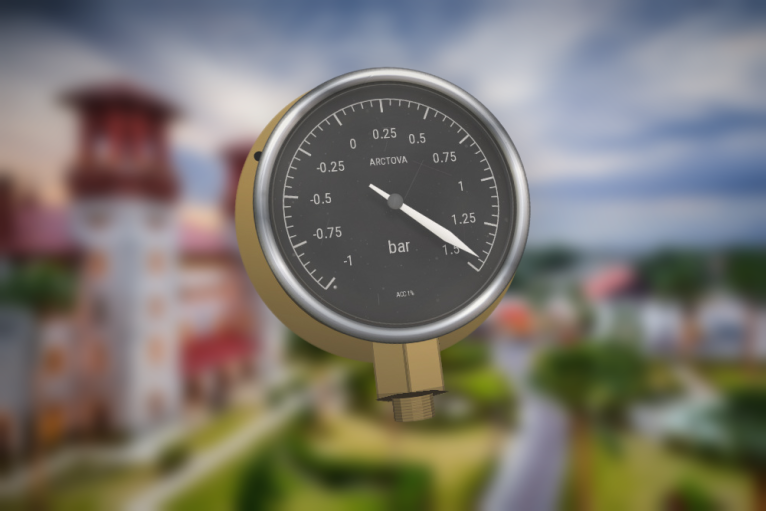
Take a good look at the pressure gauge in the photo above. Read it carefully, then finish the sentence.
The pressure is 1.45 bar
